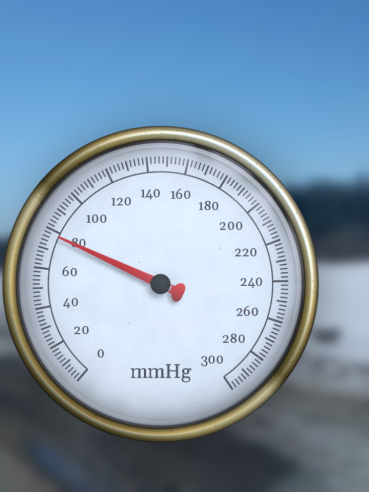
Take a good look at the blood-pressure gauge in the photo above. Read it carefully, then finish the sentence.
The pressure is 78 mmHg
